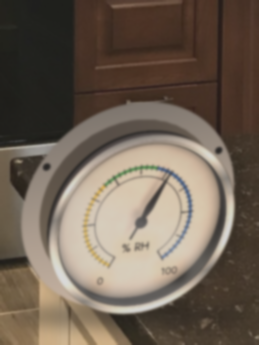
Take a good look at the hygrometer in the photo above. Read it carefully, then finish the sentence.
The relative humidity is 60 %
